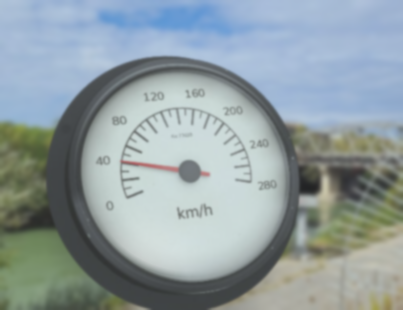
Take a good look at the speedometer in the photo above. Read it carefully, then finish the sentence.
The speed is 40 km/h
